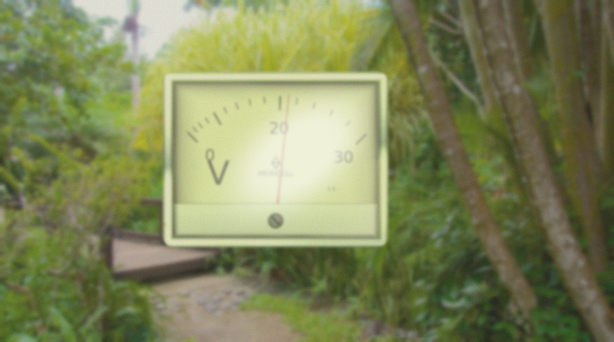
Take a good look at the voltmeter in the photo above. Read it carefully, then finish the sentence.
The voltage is 21 V
